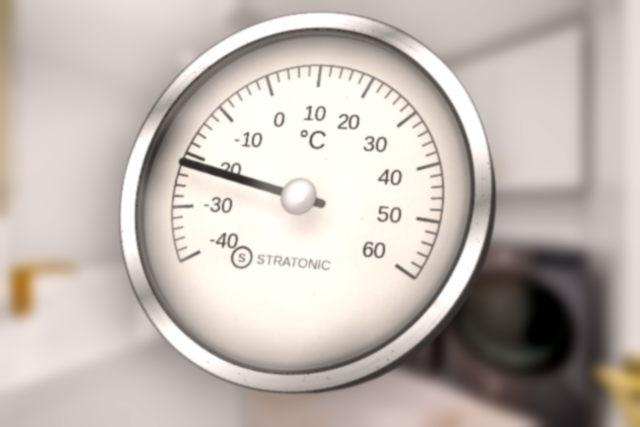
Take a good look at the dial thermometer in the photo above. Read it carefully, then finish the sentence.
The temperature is -22 °C
